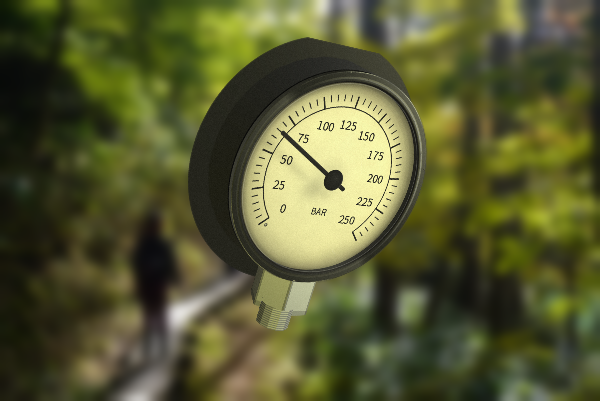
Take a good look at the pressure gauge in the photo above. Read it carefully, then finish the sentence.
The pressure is 65 bar
